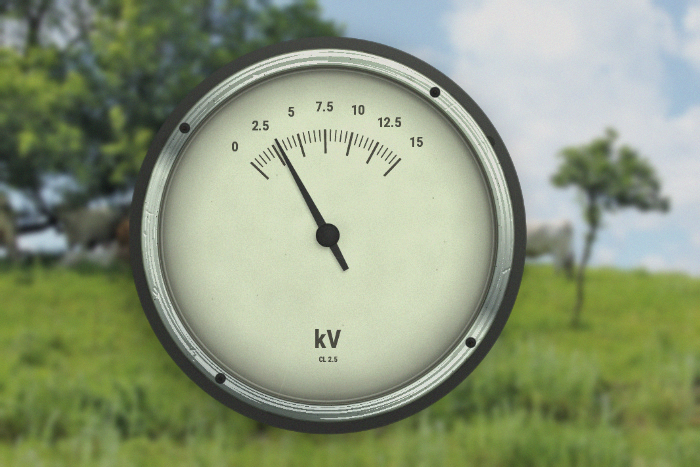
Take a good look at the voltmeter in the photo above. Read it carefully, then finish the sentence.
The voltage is 3 kV
